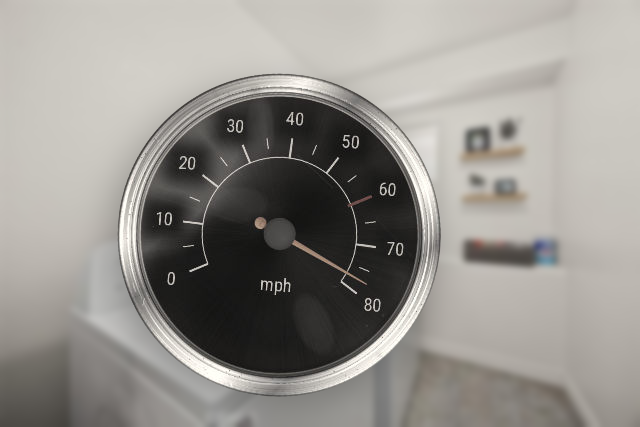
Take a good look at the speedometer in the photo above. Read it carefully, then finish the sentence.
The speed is 77.5 mph
